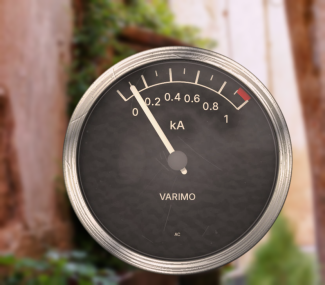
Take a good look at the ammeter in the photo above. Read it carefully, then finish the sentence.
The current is 0.1 kA
